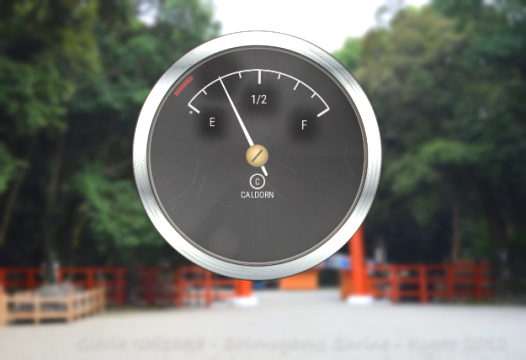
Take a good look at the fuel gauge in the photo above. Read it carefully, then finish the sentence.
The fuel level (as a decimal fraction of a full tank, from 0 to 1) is 0.25
